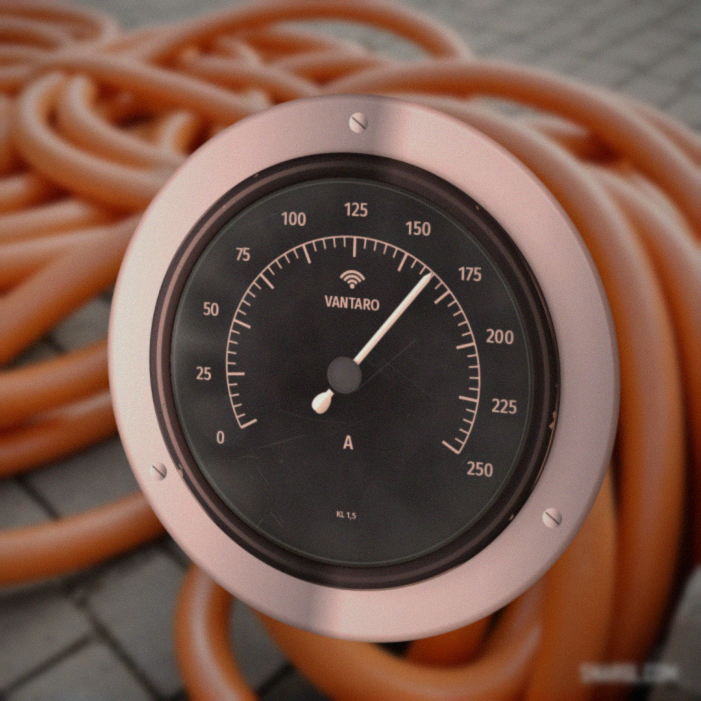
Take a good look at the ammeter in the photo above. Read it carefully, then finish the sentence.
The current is 165 A
